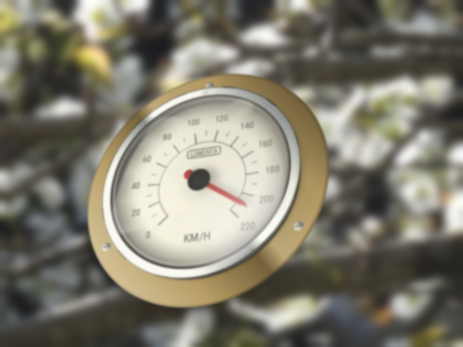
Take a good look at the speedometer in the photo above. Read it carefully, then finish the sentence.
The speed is 210 km/h
